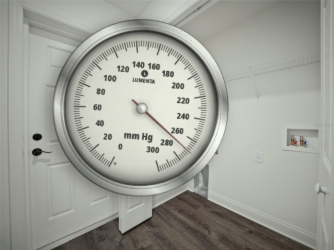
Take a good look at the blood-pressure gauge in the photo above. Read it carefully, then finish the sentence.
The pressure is 270 mmHg
